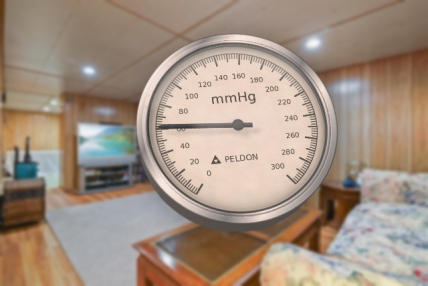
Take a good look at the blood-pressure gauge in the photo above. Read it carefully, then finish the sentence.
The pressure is 60 mmHg
